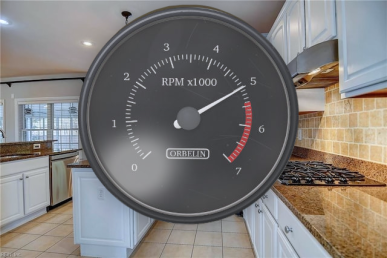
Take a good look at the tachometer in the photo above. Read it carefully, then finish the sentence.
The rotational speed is 5000 rpm
